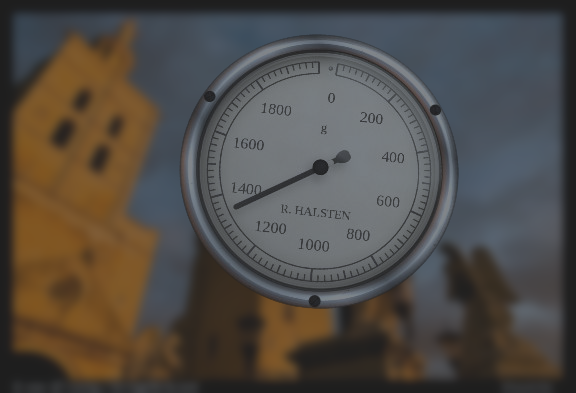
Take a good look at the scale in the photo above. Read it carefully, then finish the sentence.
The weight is 1340 g
